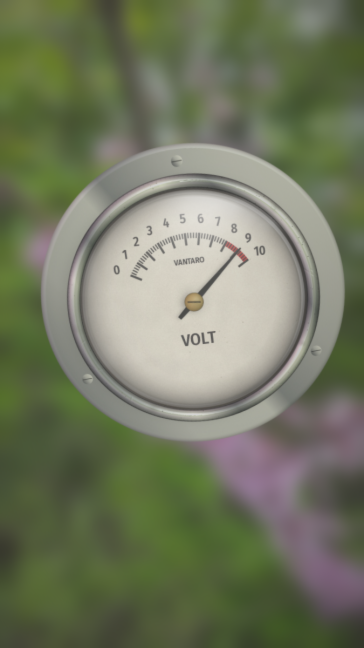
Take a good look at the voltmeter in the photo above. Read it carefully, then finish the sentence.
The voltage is 9 V
